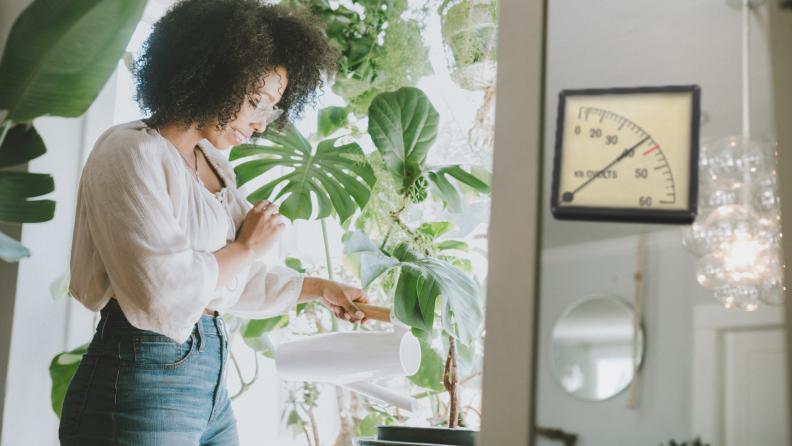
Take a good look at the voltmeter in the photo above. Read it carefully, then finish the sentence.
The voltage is 40 kV
